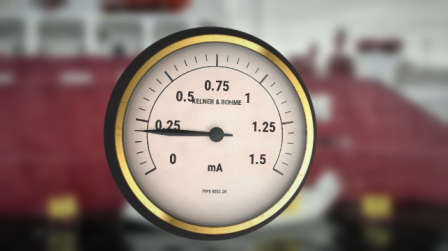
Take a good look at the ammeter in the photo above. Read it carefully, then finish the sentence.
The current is 0.2 mA
